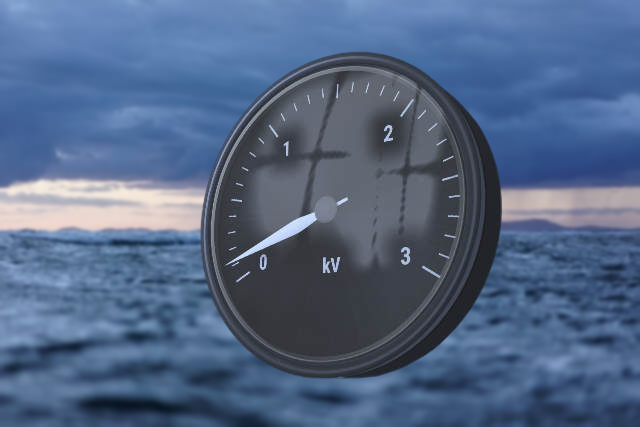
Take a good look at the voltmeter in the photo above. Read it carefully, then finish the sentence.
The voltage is 0.1 kV
